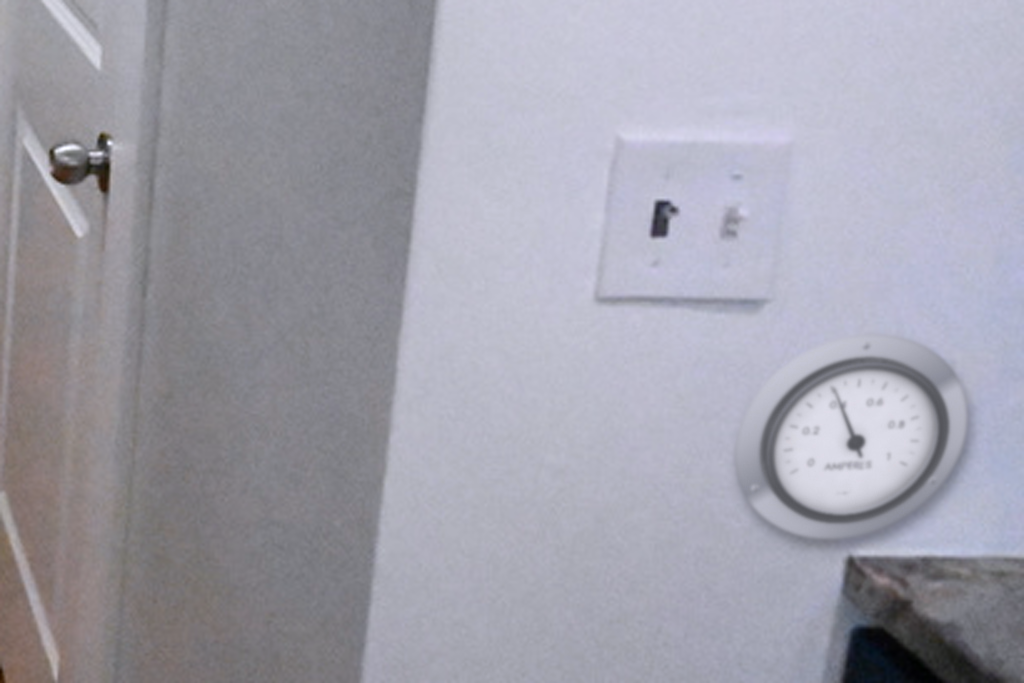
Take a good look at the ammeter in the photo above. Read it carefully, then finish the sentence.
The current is 0.4 A
